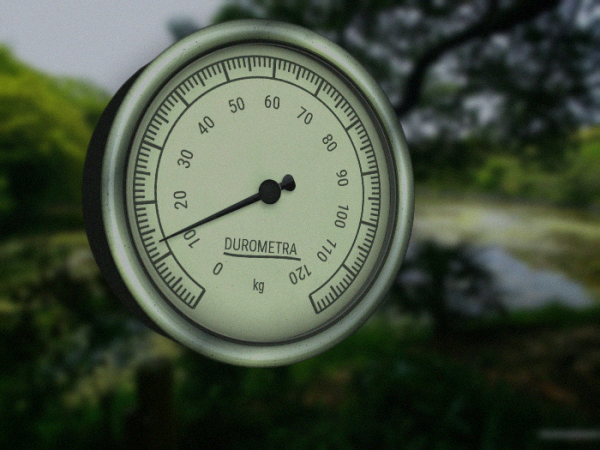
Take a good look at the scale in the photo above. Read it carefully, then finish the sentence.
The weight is 13 kg
